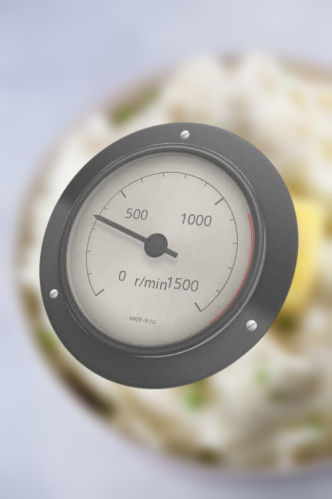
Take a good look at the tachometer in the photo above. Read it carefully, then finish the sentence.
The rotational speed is 350 rpm
